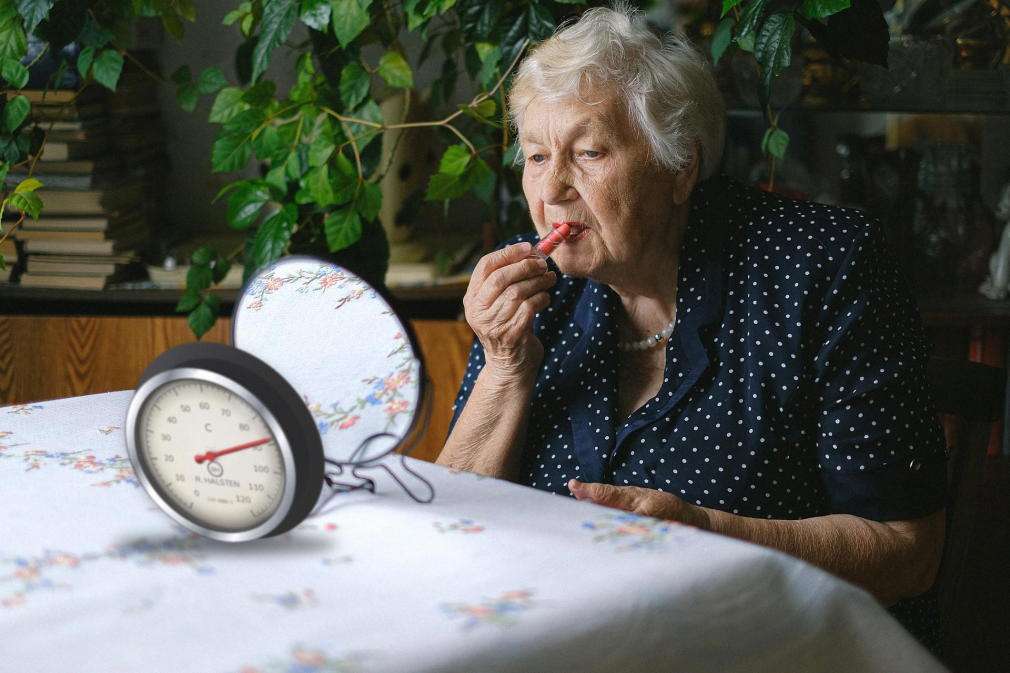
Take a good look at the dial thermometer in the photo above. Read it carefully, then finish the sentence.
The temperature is 88 °C
